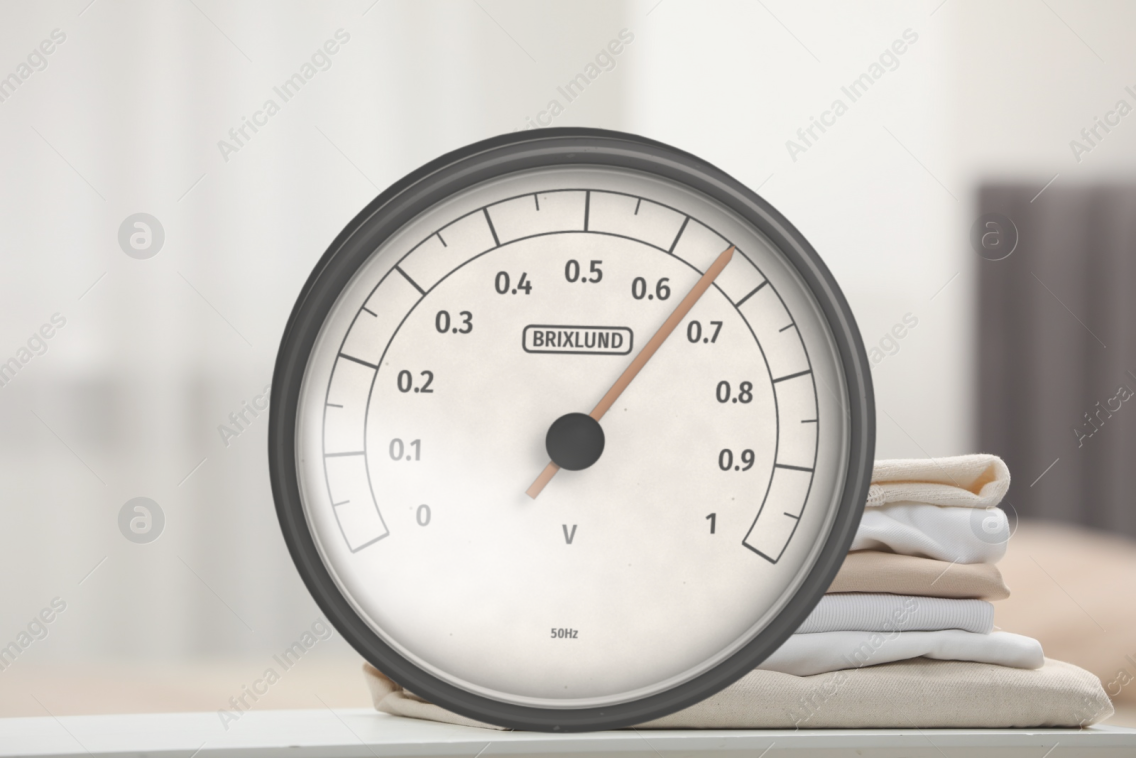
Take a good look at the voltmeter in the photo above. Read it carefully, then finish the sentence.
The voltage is 0.65 V
